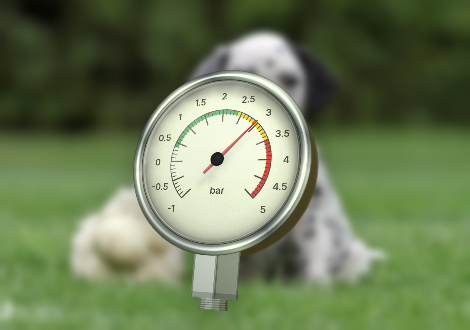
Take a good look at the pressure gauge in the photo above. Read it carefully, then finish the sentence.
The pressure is 3 bar
